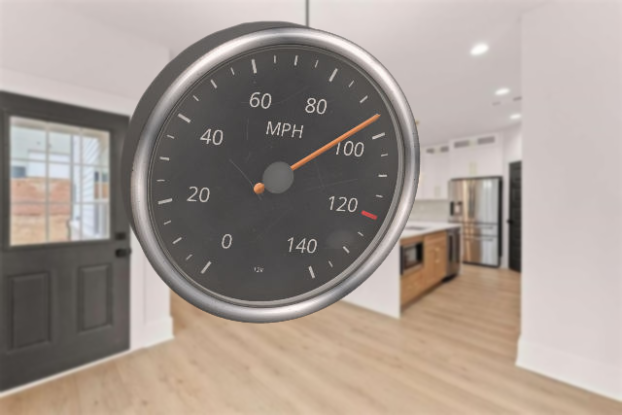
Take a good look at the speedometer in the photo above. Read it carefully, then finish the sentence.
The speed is 95 mph
